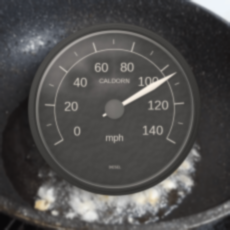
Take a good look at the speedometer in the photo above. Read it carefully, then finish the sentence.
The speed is 105 mph
